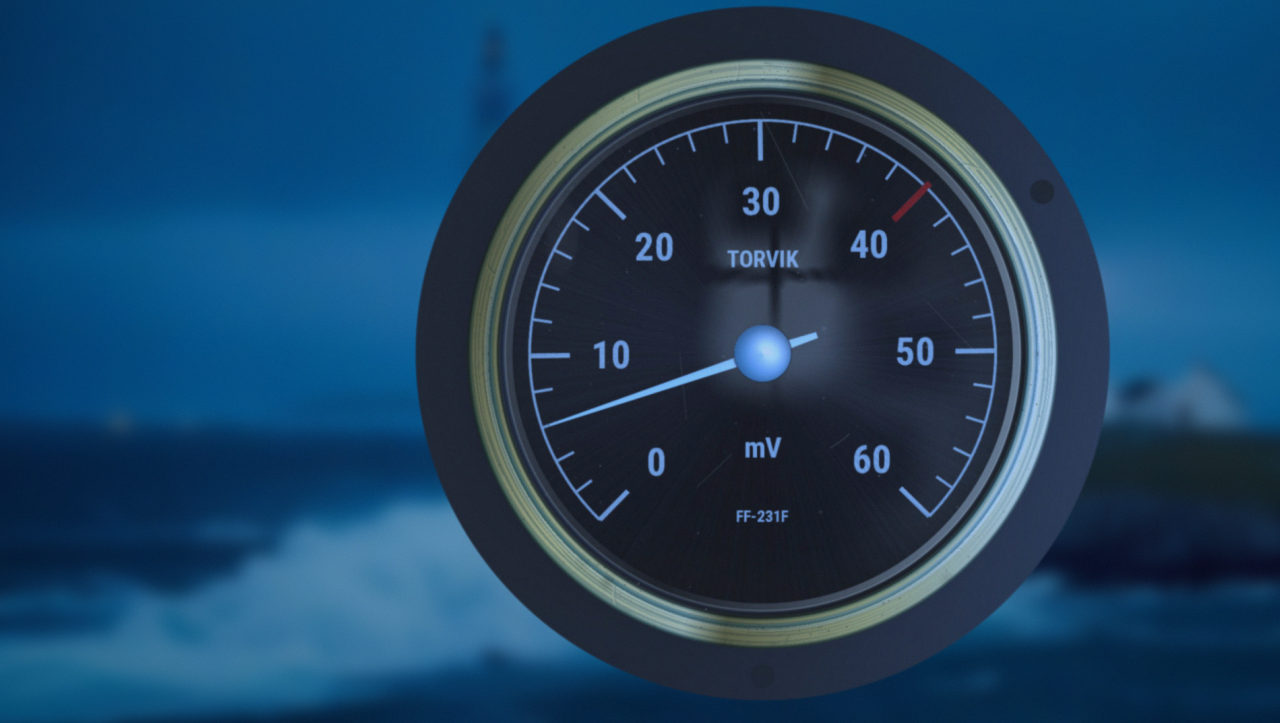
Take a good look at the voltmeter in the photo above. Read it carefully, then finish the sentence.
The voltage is 6 mV
